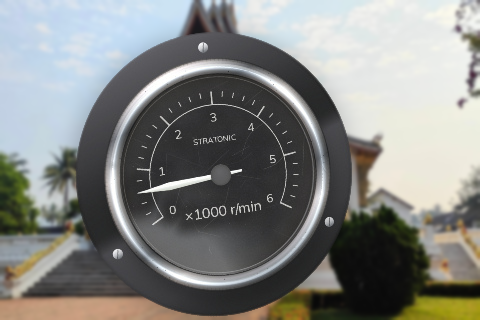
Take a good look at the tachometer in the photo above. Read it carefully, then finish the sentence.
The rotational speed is 600 rpm
